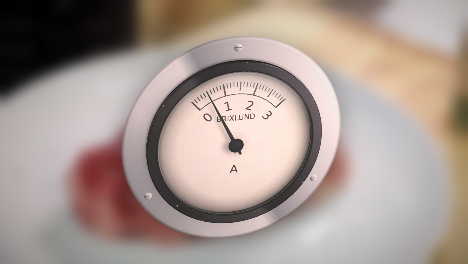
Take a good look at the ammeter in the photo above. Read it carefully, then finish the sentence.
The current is 0.5 A
